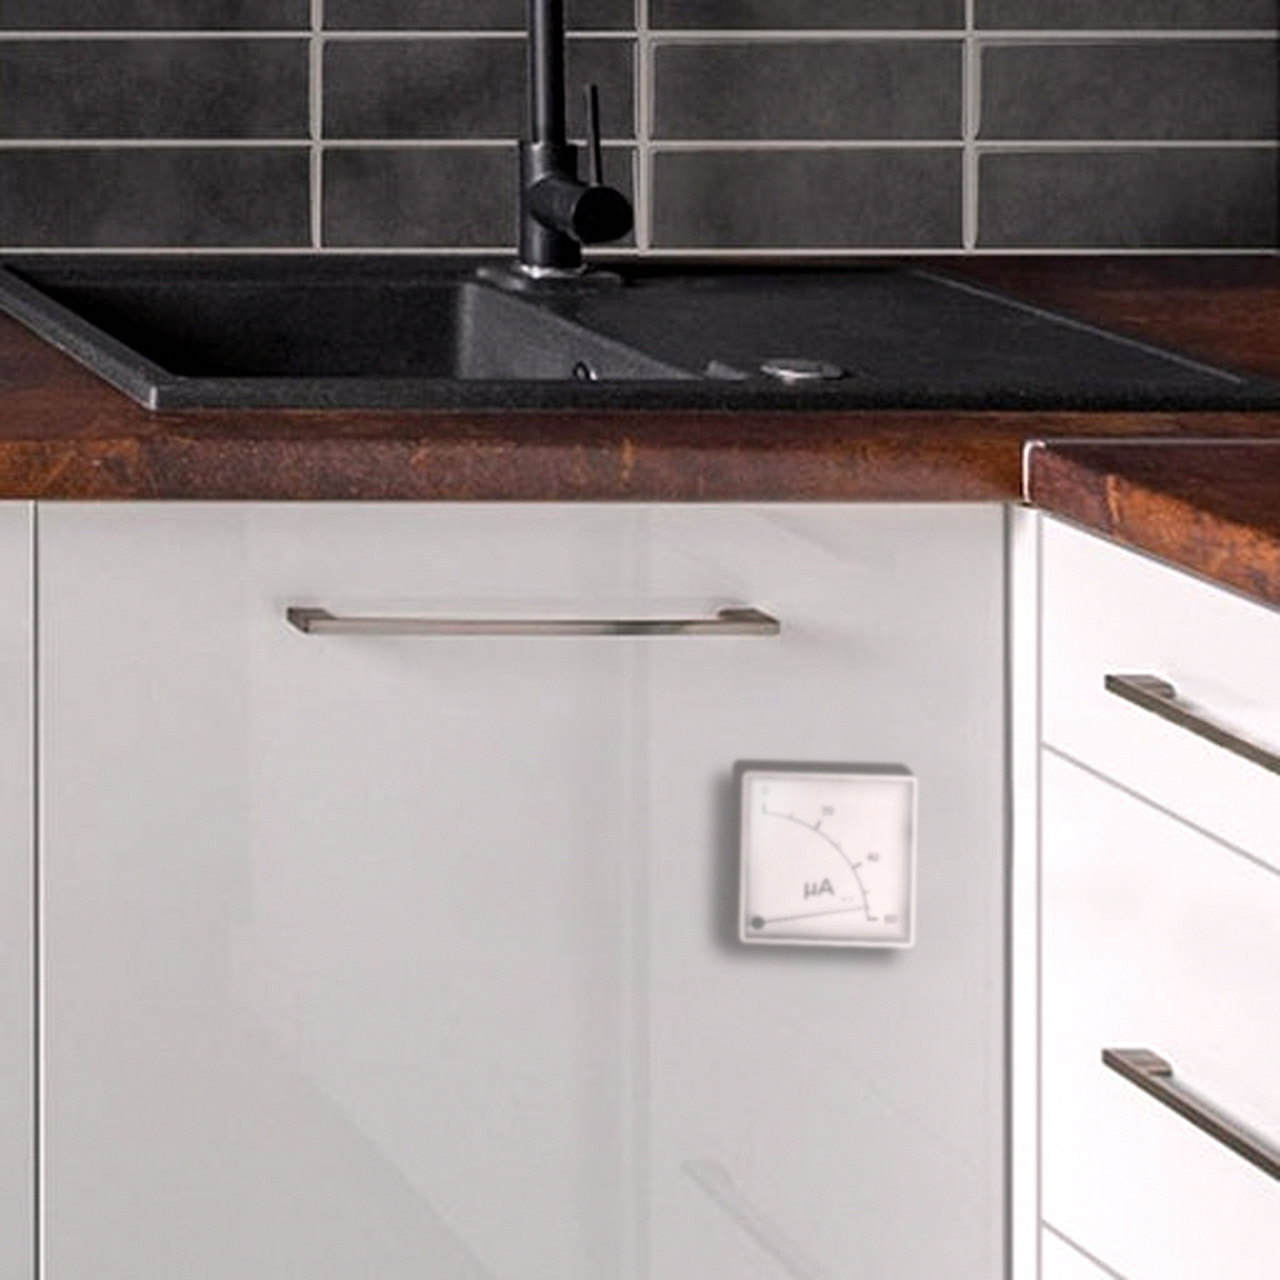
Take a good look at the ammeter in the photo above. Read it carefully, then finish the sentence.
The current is 55 µA
